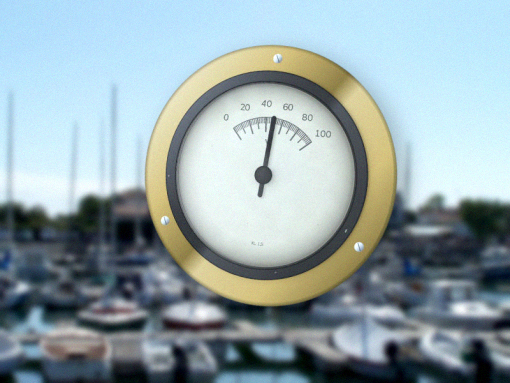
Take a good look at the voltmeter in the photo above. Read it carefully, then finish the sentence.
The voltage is 50 V
